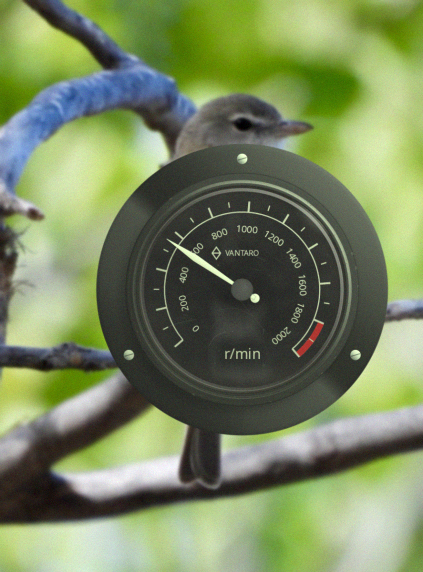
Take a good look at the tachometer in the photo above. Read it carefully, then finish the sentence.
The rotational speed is 550 rpm
